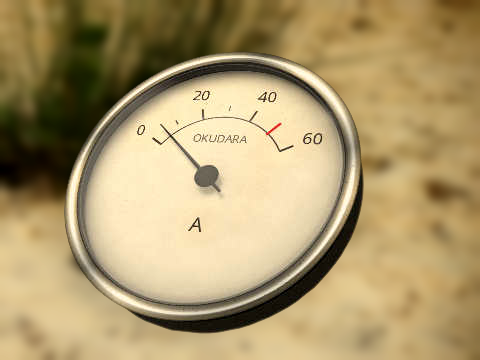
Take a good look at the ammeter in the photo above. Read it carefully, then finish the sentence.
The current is 5 A
